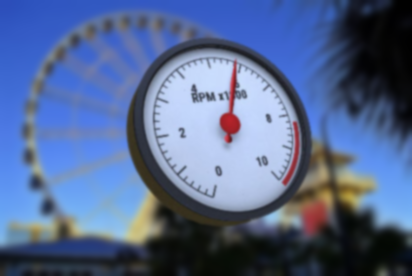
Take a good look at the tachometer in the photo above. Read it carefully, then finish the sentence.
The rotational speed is 5800 rpm
